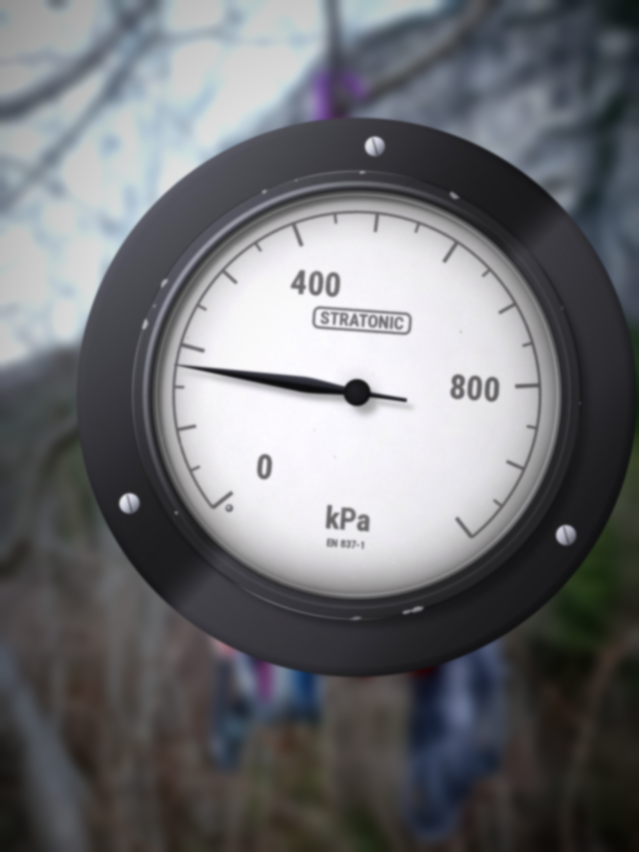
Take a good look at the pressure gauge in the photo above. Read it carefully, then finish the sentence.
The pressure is 175 kPa
